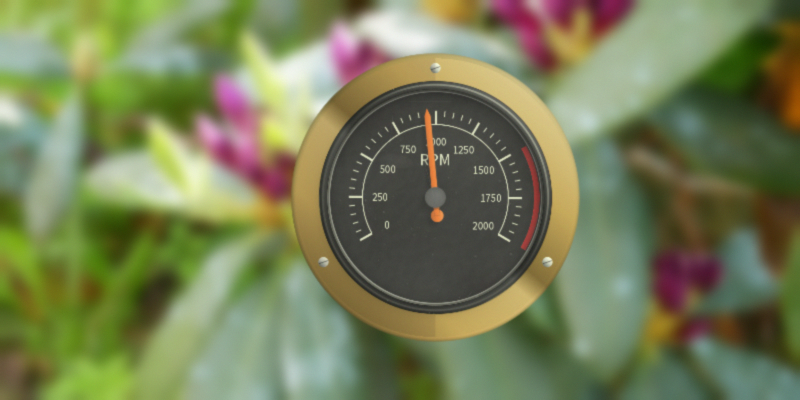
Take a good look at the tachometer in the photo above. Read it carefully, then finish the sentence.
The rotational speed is 950 rpm
